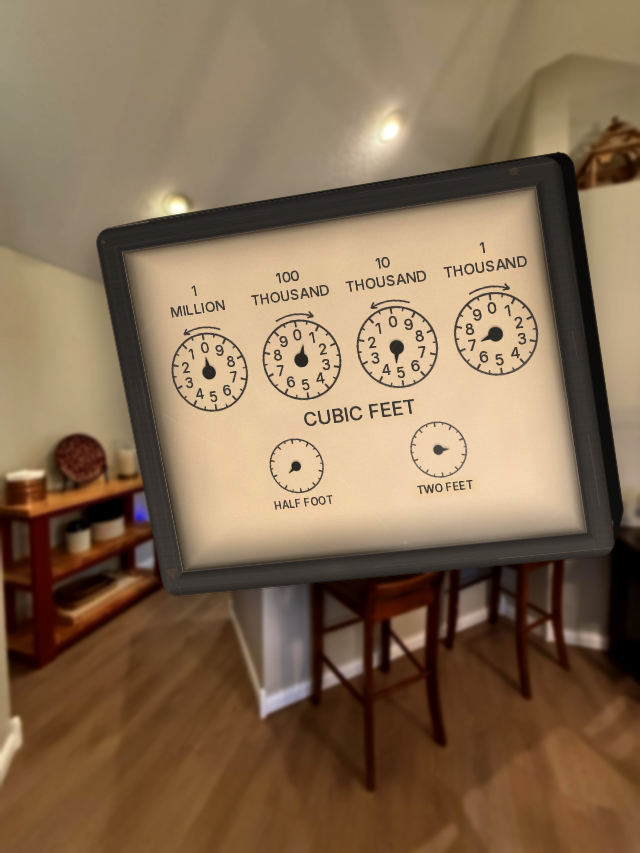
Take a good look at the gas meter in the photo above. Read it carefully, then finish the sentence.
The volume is 4700 ft³
